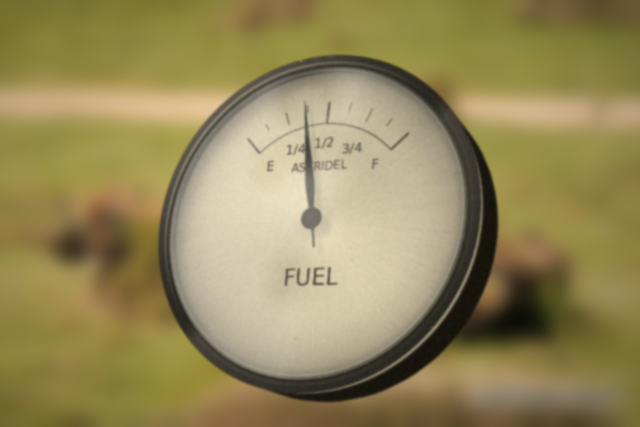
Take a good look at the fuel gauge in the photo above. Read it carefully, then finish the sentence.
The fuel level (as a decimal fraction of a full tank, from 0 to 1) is 0.375
